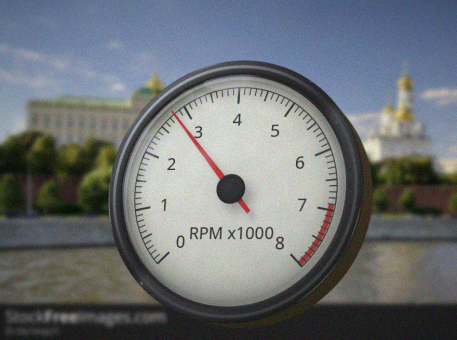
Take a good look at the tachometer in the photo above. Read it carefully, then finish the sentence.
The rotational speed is 2800 rpm
